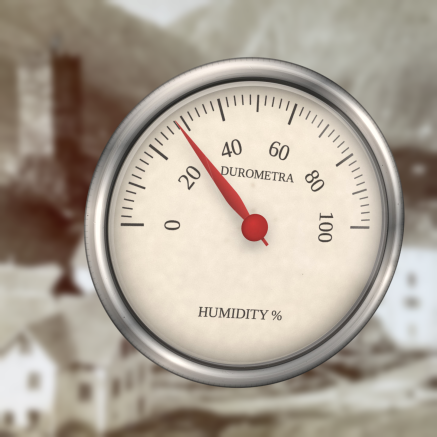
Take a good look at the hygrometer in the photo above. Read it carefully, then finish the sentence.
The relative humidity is 28 %
